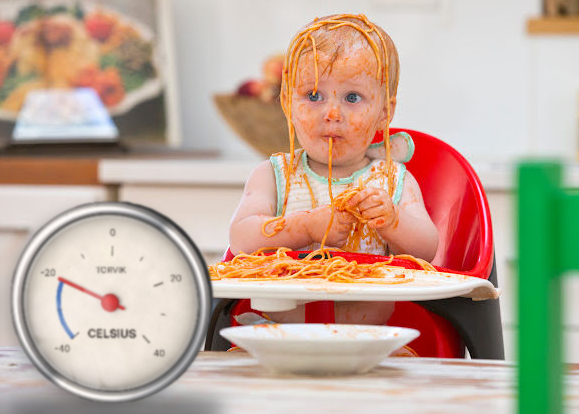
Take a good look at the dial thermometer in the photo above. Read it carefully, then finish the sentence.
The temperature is -20 °C
